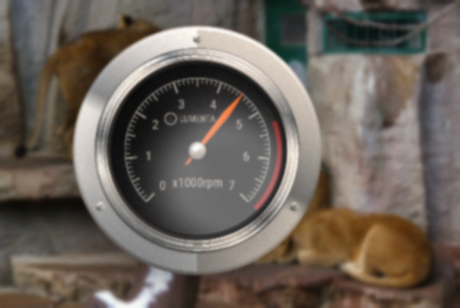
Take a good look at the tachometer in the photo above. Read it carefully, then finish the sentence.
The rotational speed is 4500 rpm
